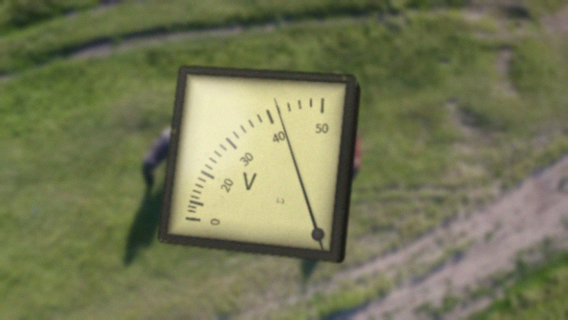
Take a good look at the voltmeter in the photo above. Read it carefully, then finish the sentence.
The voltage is 42 V
